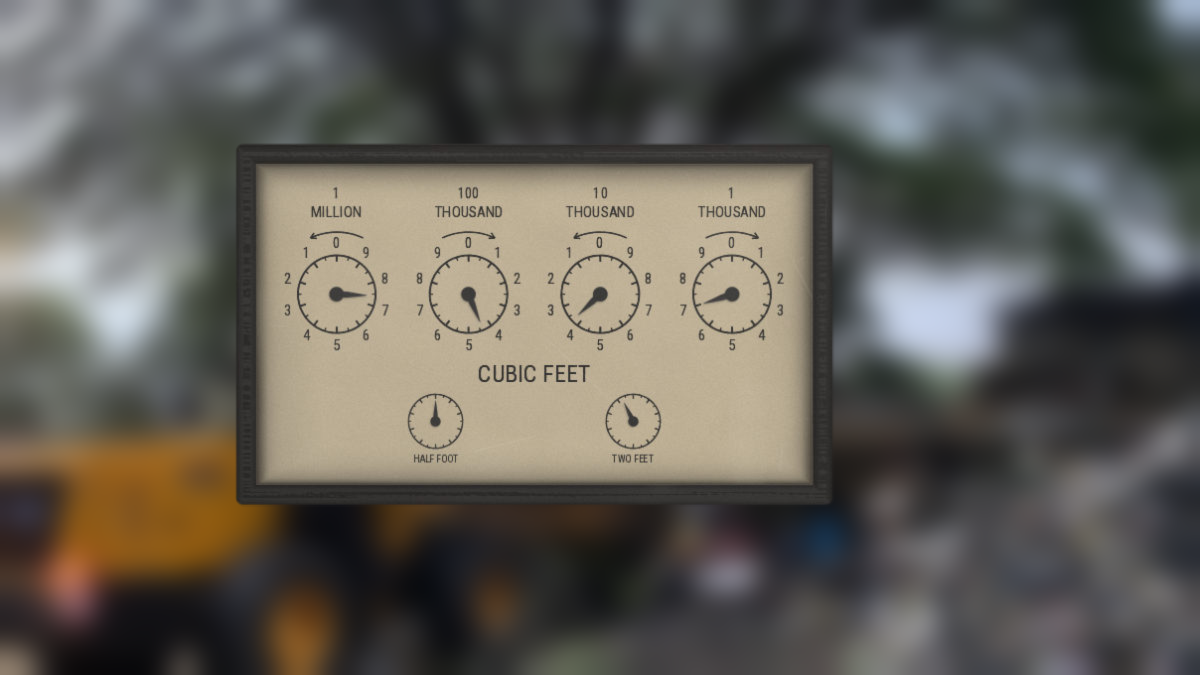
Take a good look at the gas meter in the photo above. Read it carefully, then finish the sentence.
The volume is 743700 ft³
